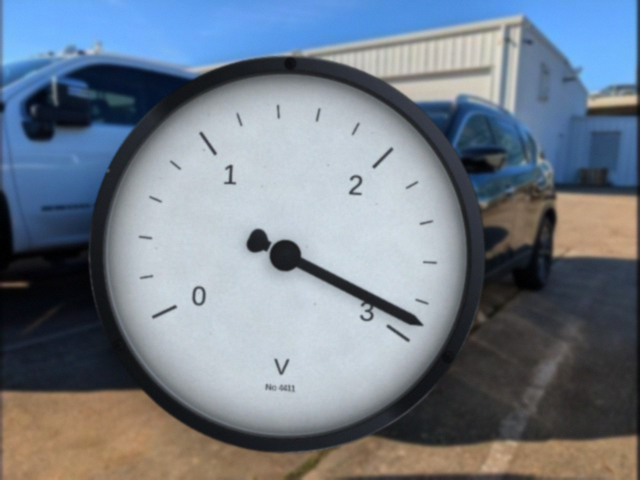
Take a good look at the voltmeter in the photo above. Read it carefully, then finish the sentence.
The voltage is 2.9 V
